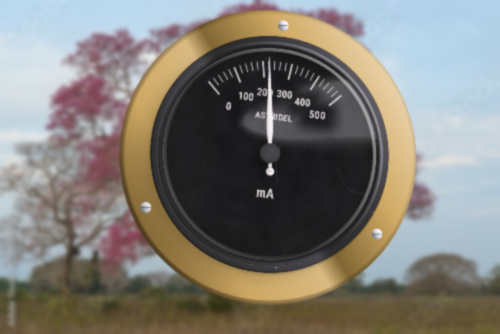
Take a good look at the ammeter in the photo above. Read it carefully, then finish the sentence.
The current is 220 mA
